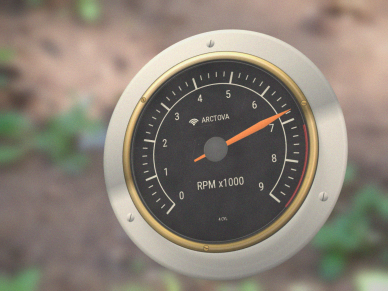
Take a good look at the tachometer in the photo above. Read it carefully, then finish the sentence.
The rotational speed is 6800 rpm
